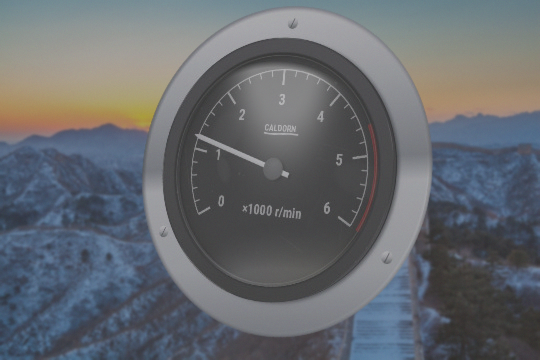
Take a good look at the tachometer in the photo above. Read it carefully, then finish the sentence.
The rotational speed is 1200 rpm
